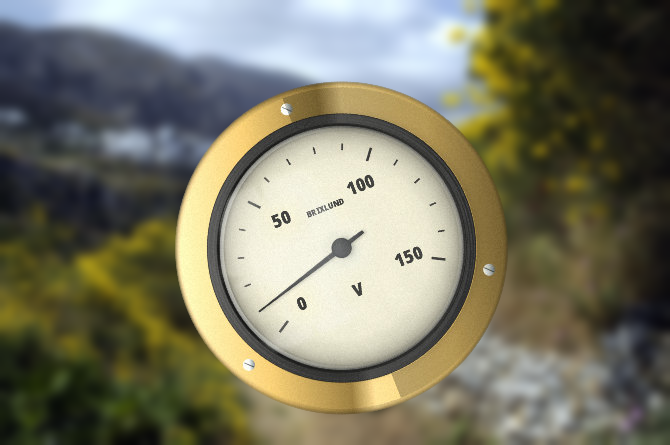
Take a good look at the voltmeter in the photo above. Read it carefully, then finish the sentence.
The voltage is 10 V
